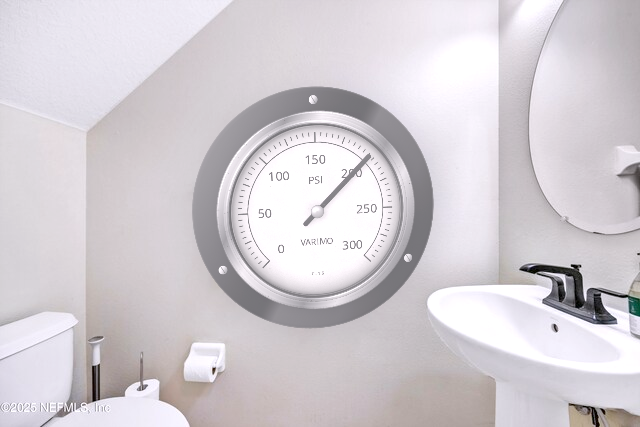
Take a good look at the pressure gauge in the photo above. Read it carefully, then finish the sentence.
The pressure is 200 psi
